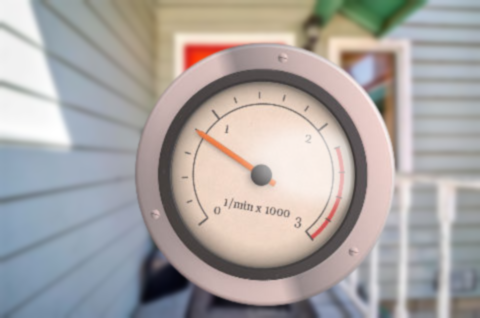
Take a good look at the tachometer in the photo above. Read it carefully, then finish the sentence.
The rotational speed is 800 rpm
